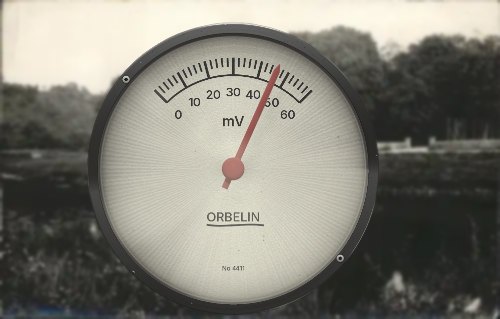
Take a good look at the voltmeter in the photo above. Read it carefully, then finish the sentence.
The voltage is 46 mV
